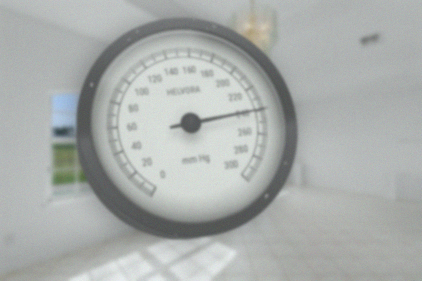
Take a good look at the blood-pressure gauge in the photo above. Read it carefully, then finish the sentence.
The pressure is 240 mmHg
